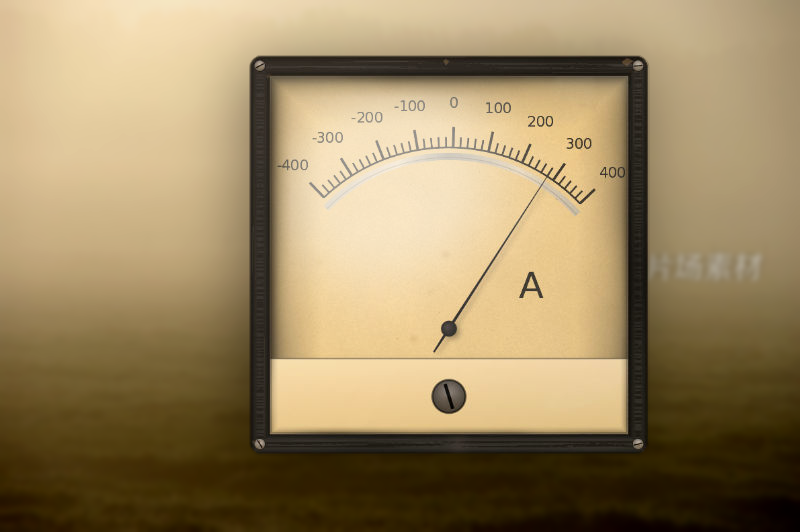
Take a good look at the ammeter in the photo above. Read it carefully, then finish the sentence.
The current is 280 A
